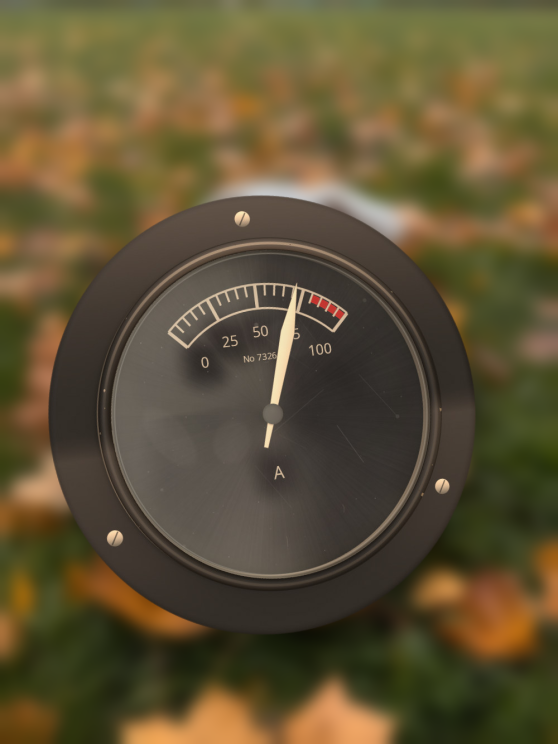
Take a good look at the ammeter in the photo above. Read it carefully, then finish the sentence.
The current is 70 A
